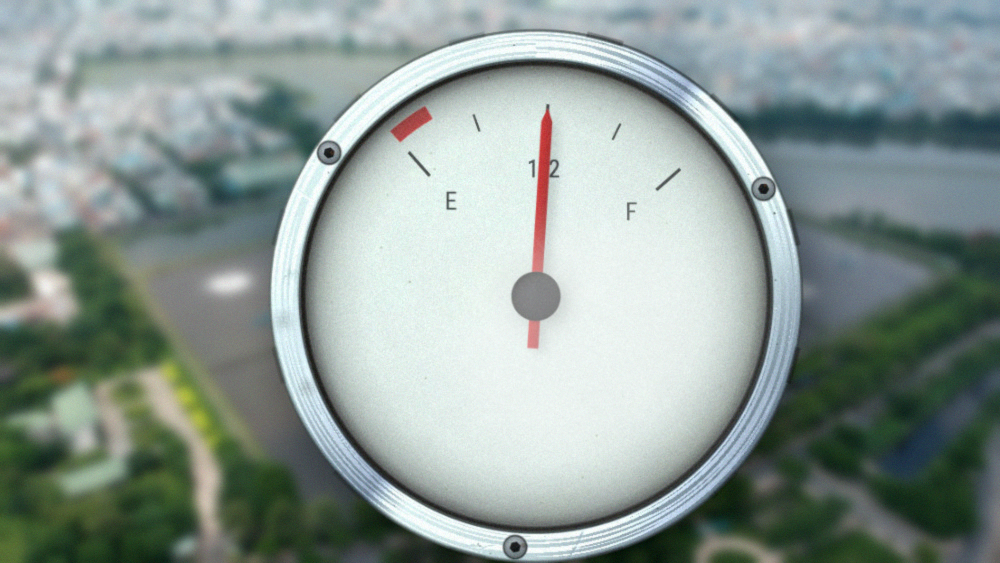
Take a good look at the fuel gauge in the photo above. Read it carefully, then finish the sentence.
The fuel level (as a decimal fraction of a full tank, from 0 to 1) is 0.5
